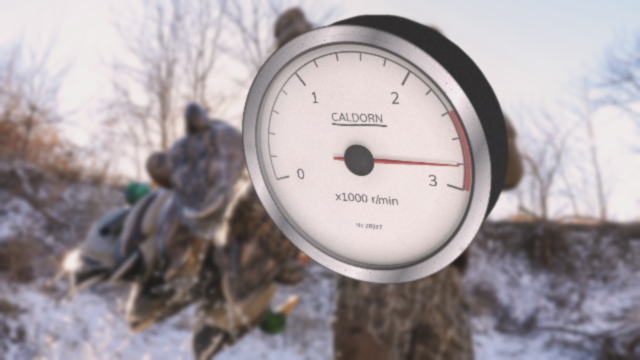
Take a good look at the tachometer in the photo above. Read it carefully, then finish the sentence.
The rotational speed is 2800 rpm
